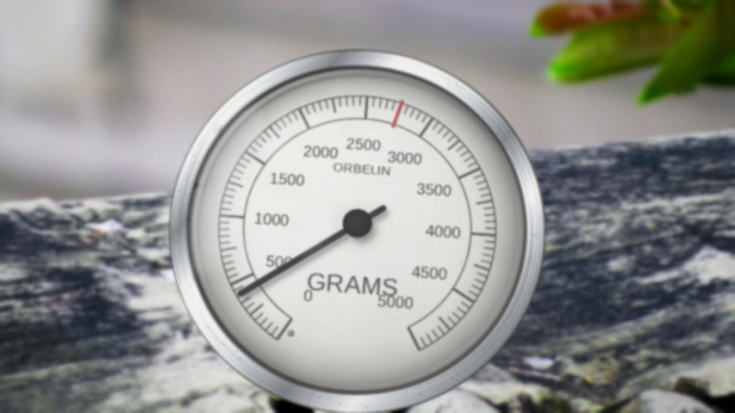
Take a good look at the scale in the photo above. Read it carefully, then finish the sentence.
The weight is 400 g
